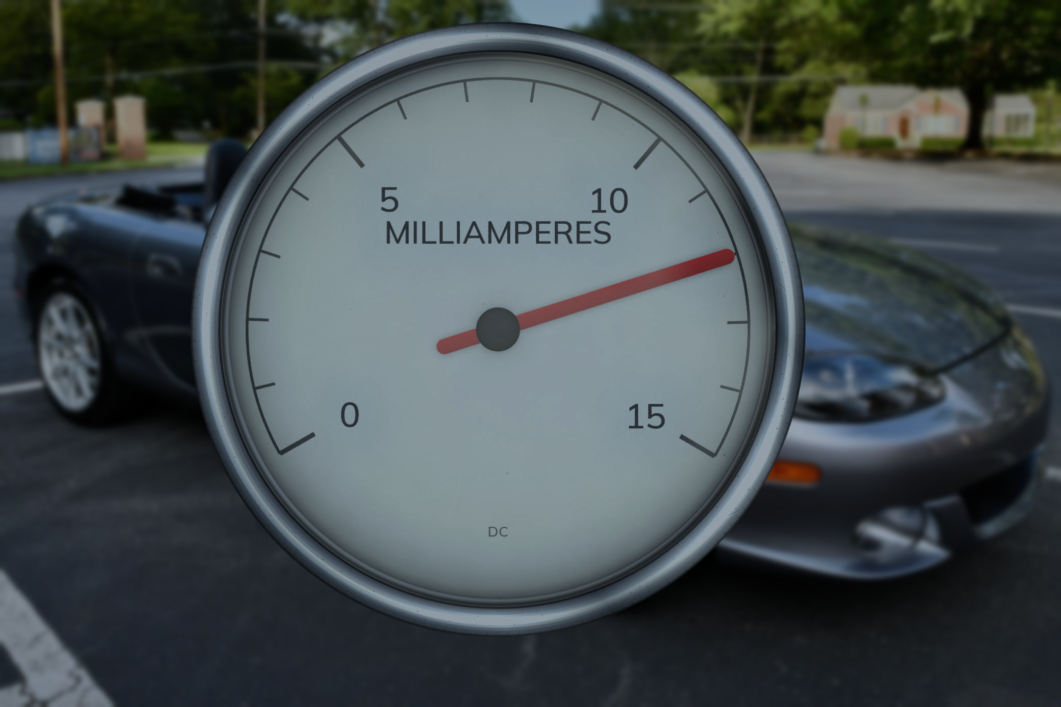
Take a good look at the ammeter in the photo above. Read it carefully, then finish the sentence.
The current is 12 mA
